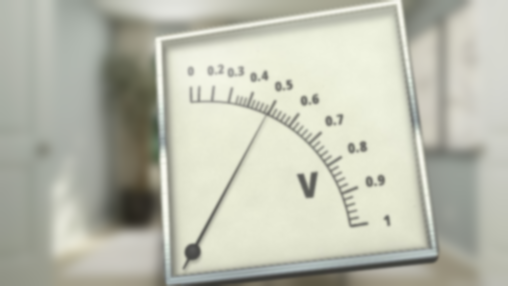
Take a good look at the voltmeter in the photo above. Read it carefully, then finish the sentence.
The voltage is 0.5 V
